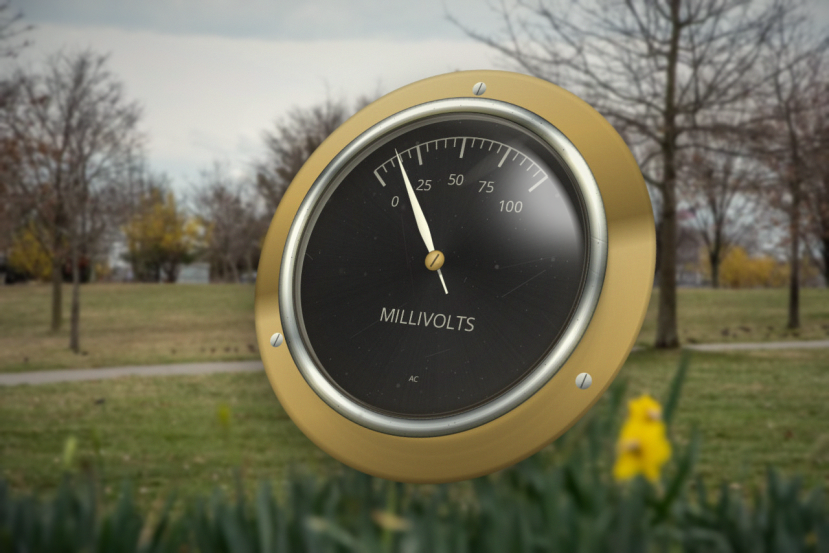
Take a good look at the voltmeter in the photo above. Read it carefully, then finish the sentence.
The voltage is 15 mV
